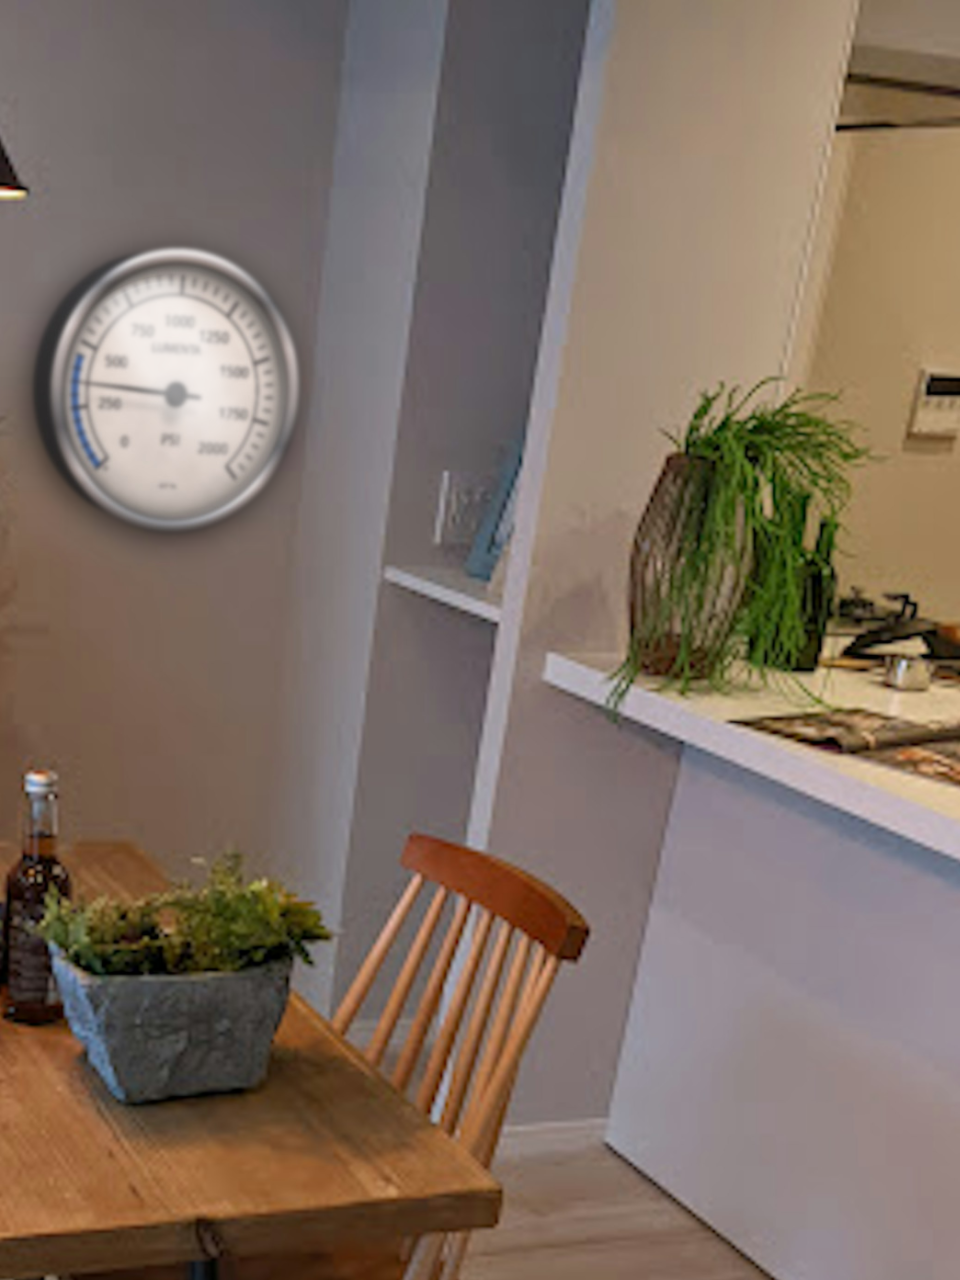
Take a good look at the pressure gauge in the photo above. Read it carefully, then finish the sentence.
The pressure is 350 psi
